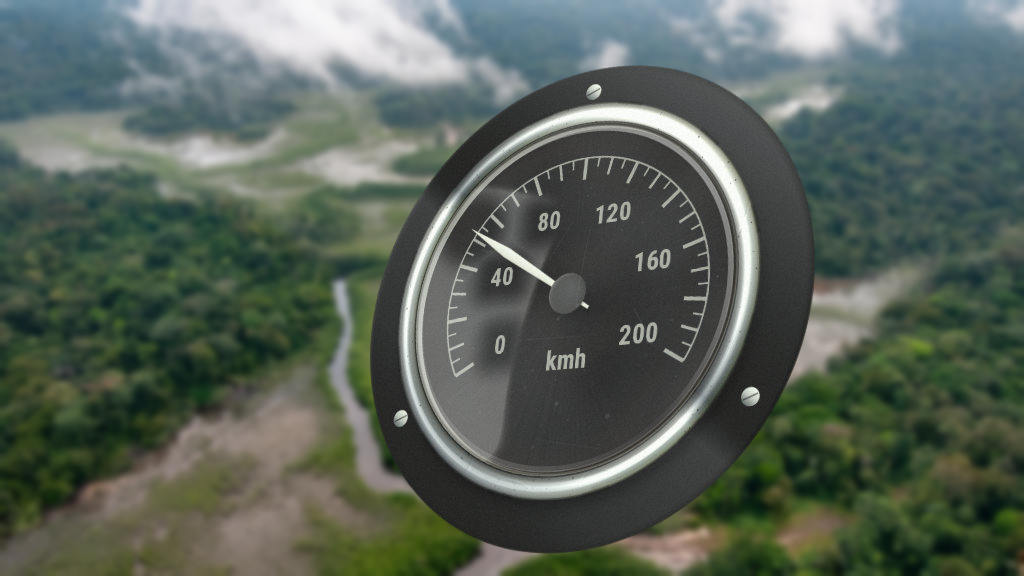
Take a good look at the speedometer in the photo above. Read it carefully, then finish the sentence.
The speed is 52.5 km/h
